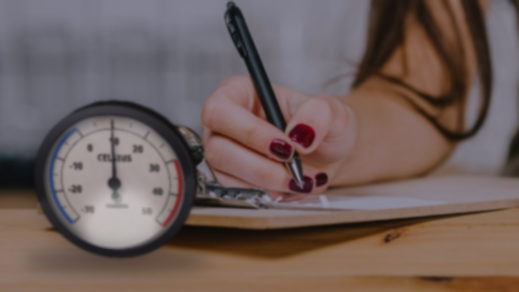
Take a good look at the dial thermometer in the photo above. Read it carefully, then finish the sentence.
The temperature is 10 °C
